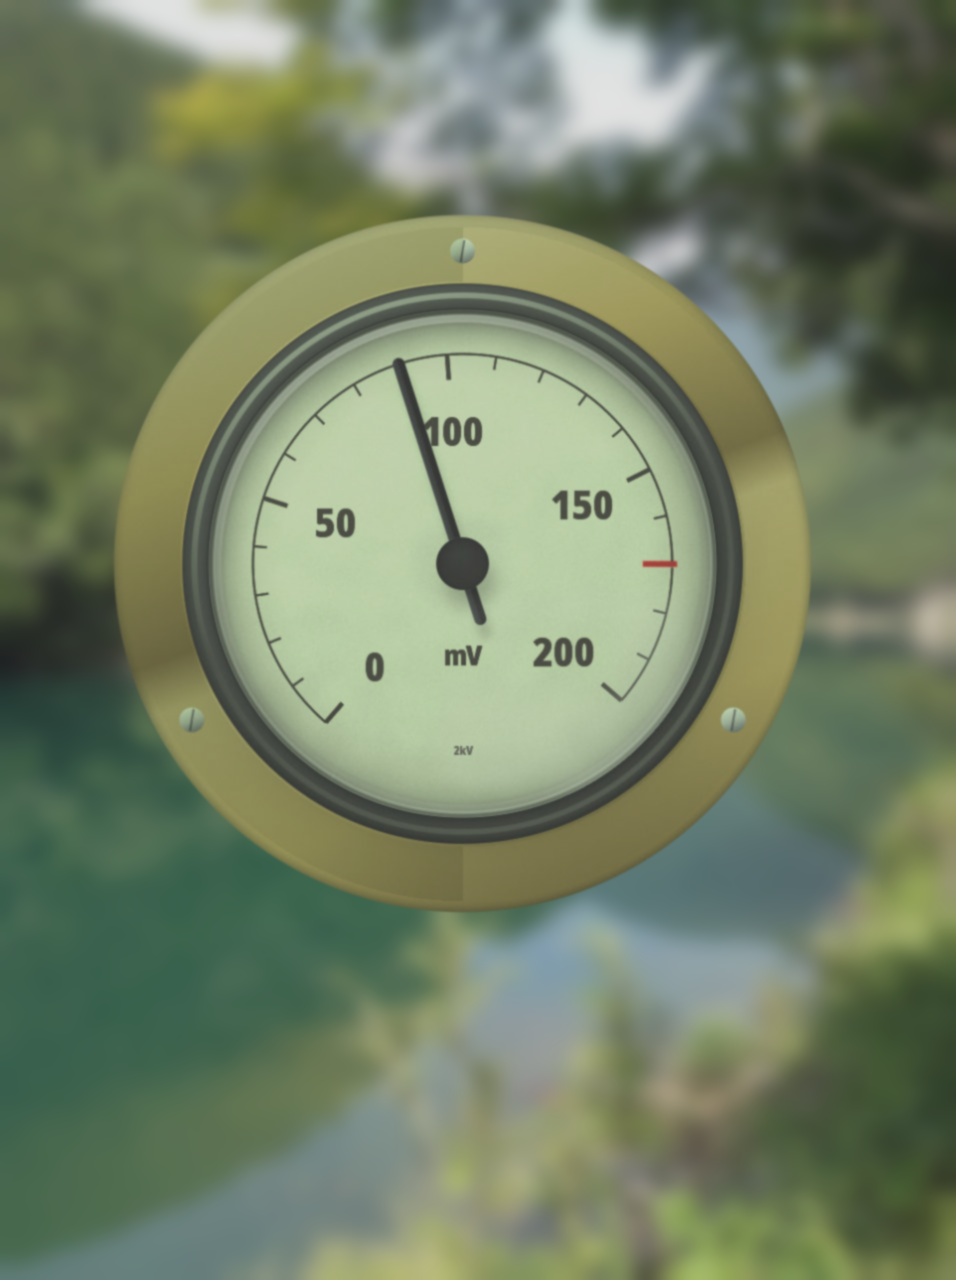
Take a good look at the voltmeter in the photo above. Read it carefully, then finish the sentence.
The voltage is 90 mV
